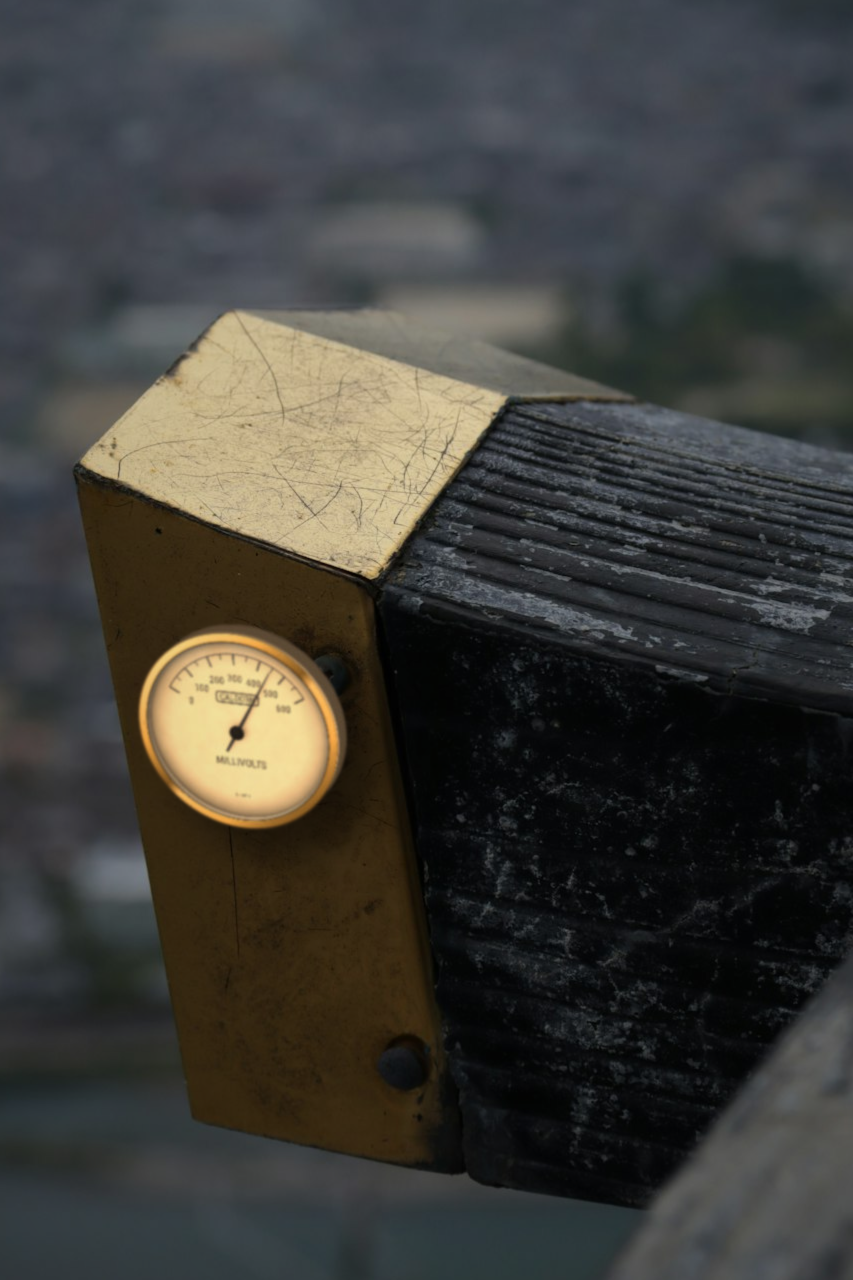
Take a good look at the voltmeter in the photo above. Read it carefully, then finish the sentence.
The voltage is 450 mV
